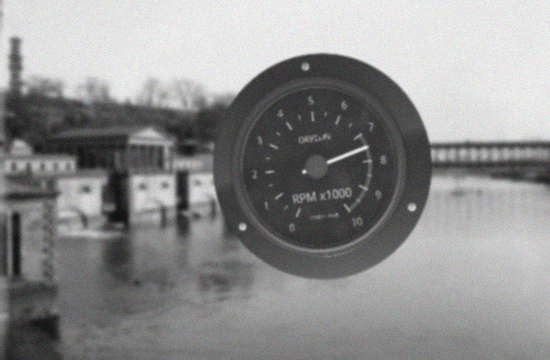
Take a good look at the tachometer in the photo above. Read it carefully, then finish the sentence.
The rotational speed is 7500 rpm
